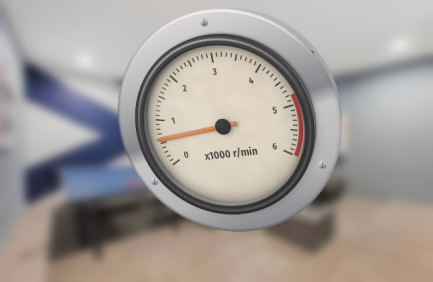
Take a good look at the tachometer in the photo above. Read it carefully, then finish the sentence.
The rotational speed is 600 rpm
